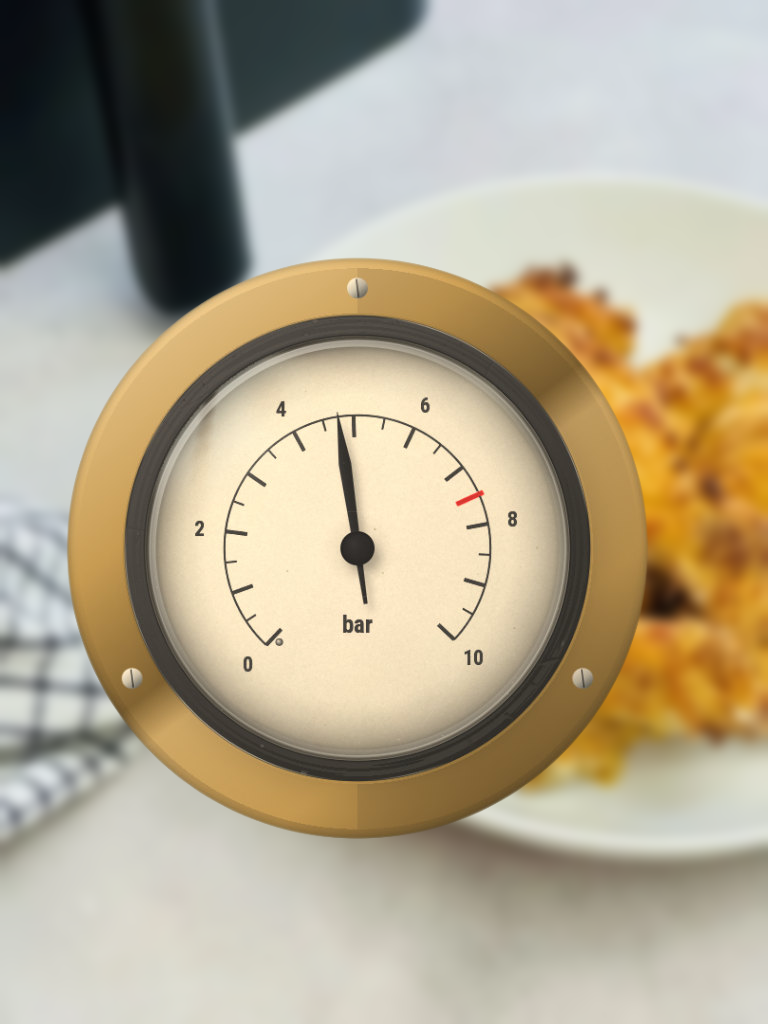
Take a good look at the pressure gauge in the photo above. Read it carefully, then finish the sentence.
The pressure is 4.75 bar
